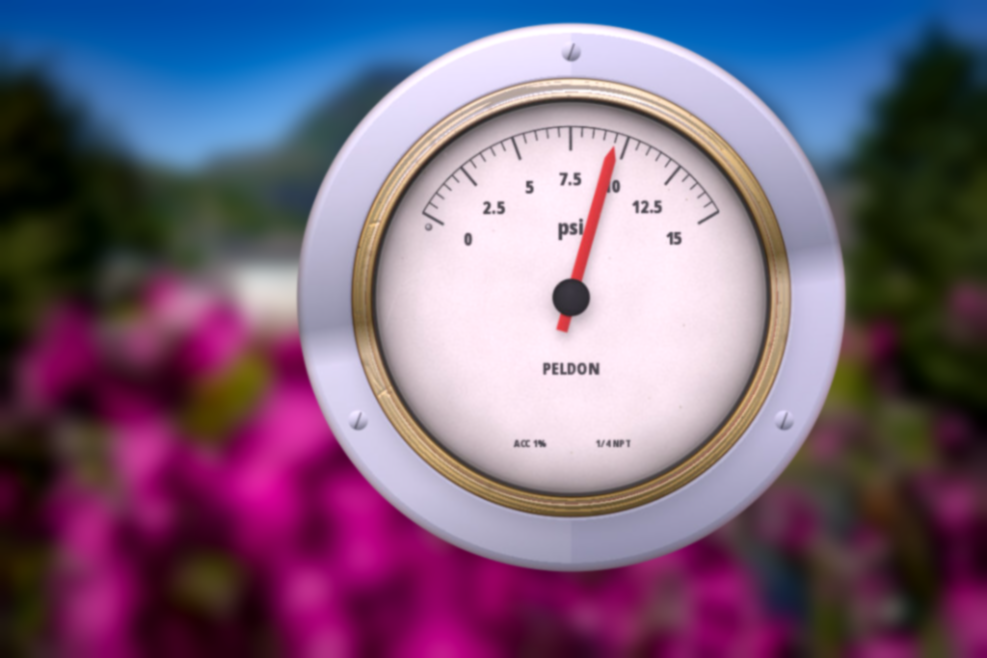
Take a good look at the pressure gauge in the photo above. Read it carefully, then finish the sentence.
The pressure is 9.5 psi
